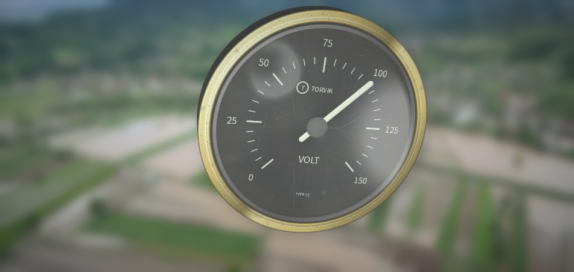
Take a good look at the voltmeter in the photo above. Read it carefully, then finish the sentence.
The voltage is 100 V
